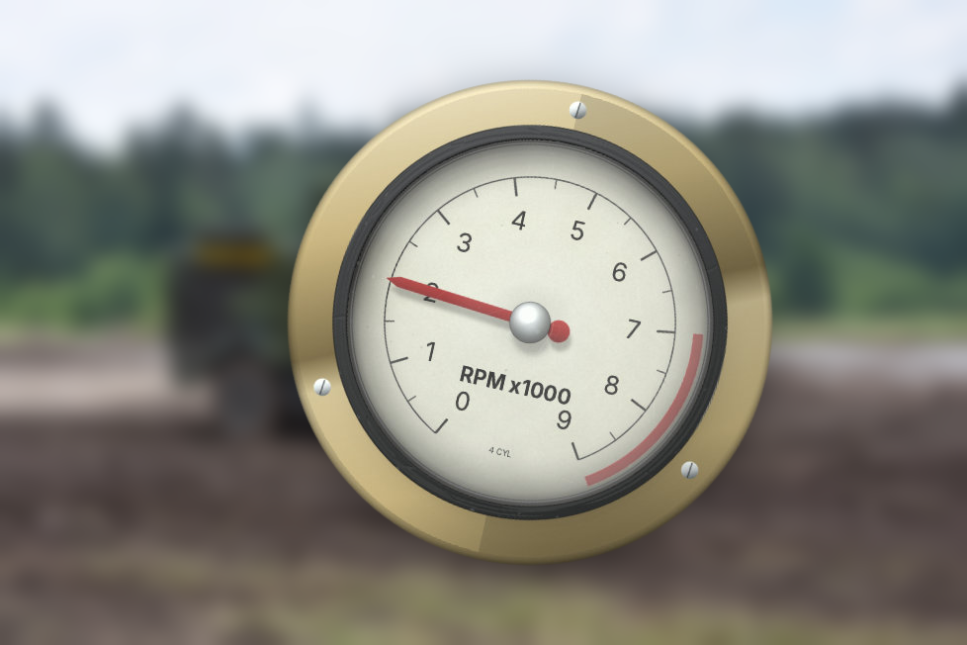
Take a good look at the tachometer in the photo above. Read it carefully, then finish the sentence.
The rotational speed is 2000 rpm
